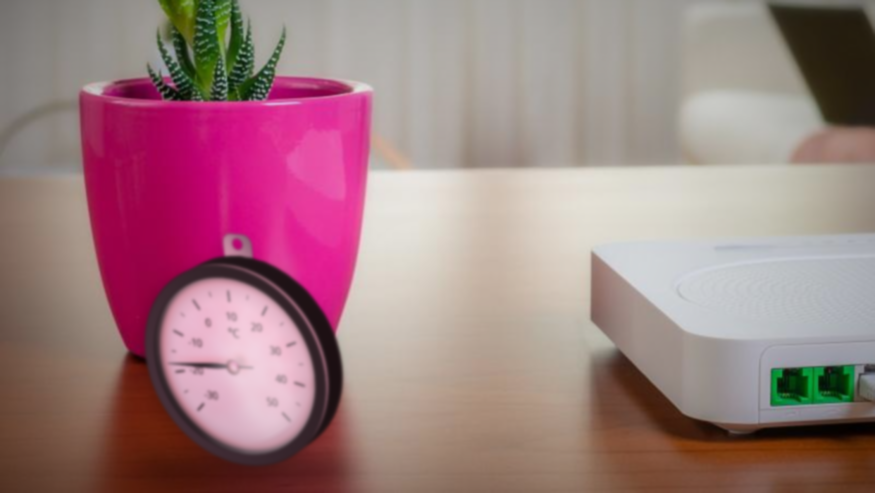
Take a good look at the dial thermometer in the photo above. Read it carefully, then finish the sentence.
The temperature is -17.5 °C
